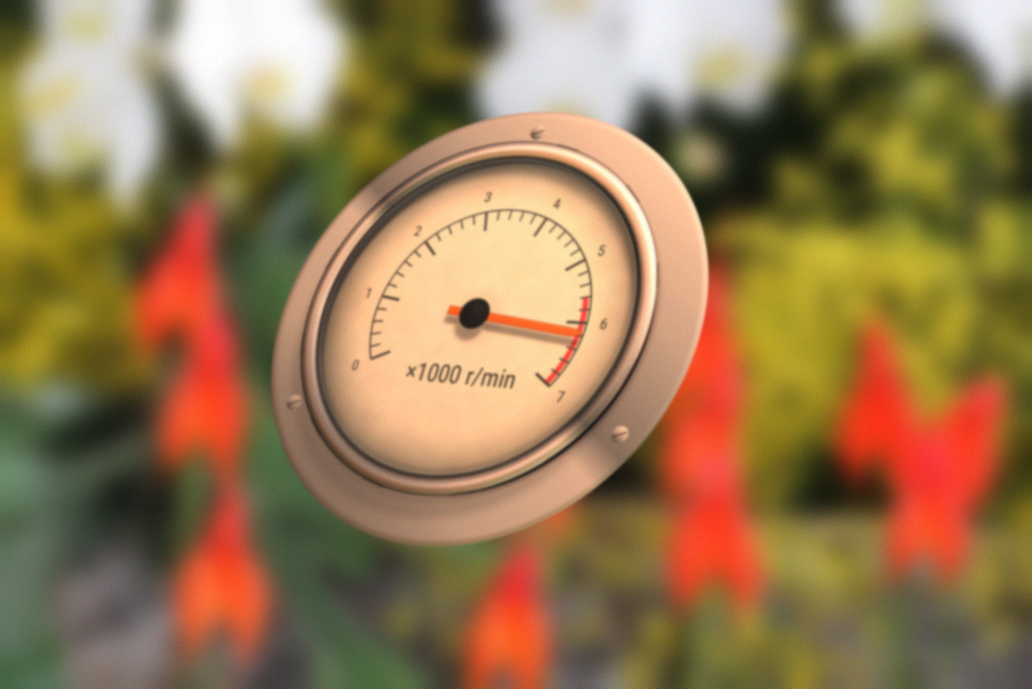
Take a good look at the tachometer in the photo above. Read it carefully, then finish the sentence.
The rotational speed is 6200 rpm
